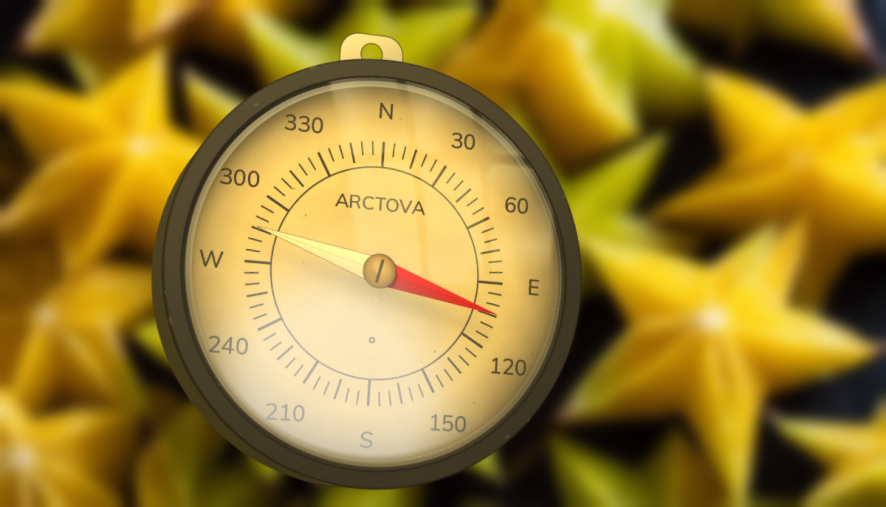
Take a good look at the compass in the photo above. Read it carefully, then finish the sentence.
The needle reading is 105 °
